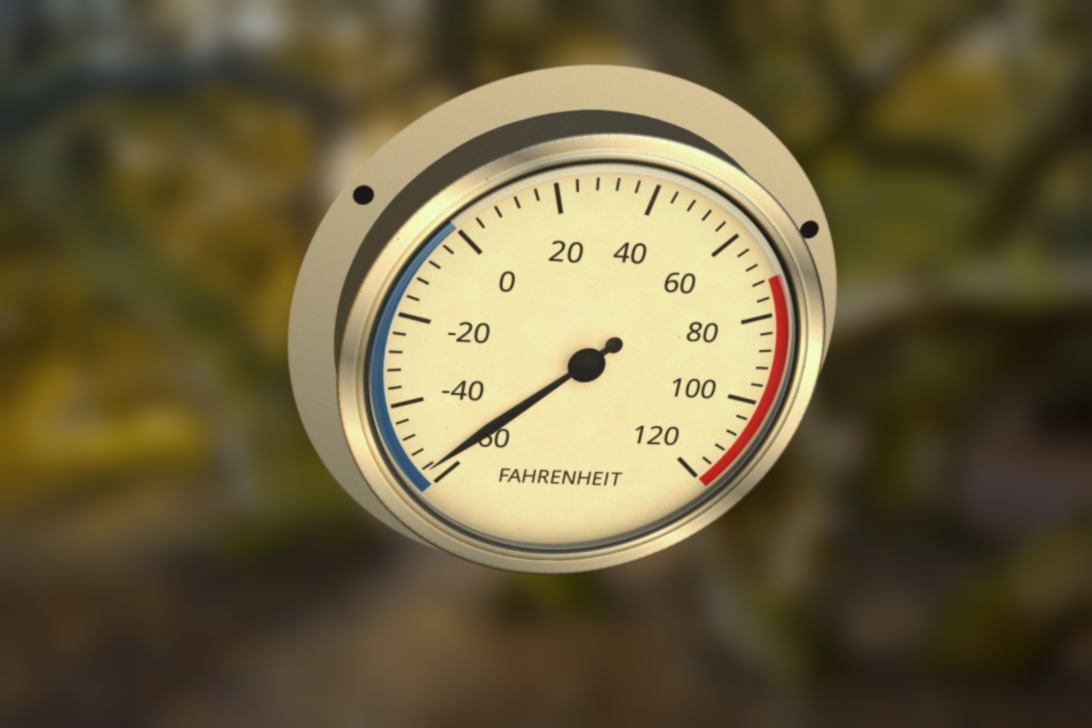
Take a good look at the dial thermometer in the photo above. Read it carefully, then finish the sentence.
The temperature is -56 °F
